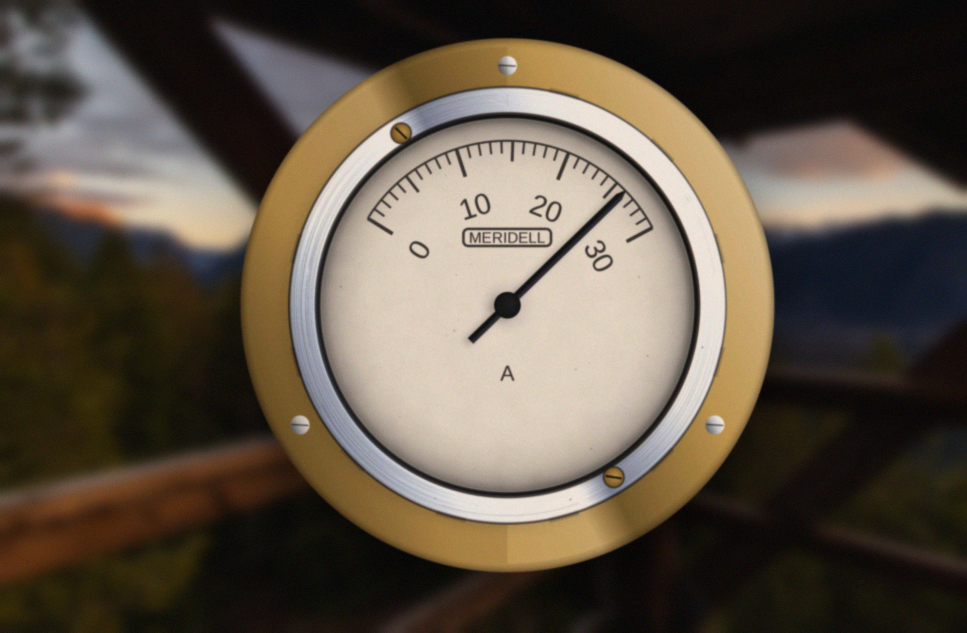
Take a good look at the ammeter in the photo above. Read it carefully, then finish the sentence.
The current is 26 A
